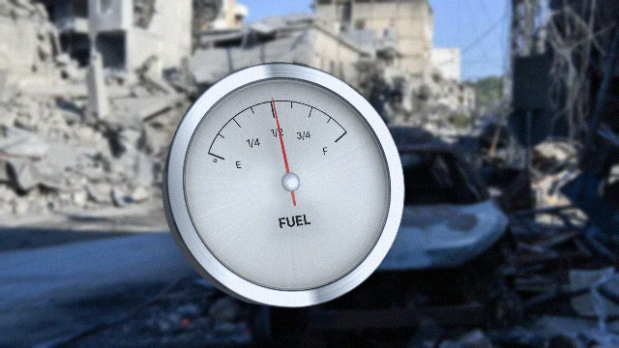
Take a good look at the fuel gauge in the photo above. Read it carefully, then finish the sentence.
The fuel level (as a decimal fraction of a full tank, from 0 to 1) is 0.5
